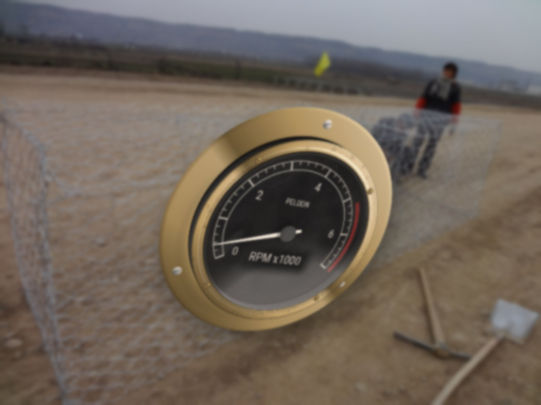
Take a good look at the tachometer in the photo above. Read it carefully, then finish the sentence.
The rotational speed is 400 rpm
